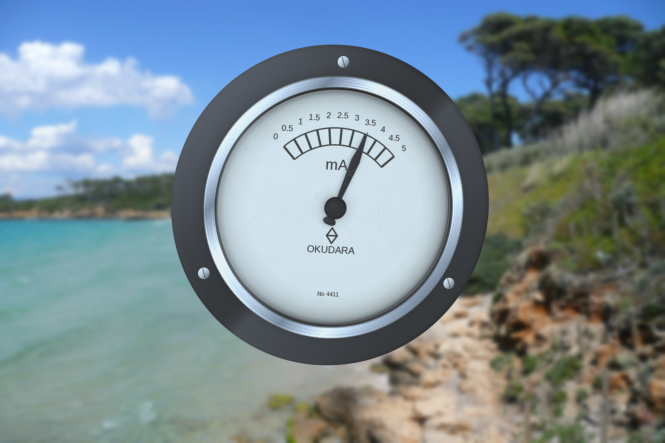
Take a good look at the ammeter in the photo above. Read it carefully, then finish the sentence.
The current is 3.5 mA
